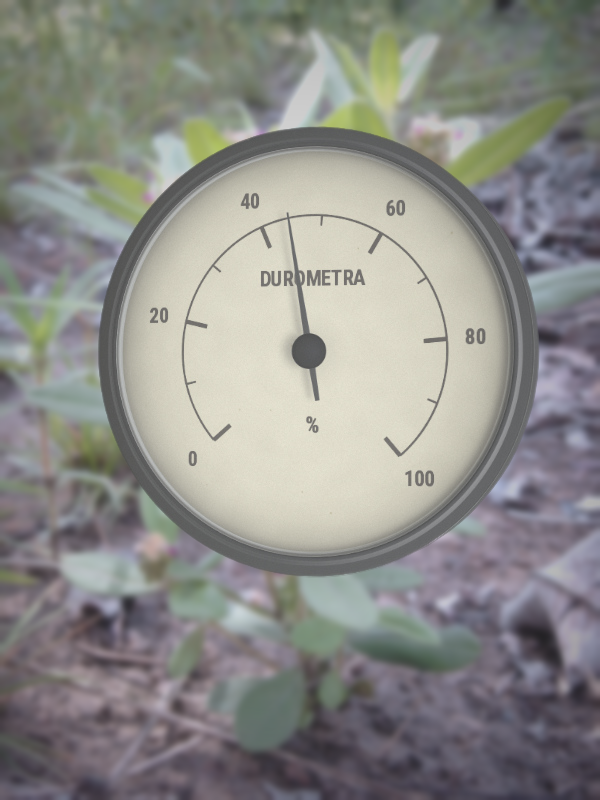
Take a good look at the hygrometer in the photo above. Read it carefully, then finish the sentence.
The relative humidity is 45 %
